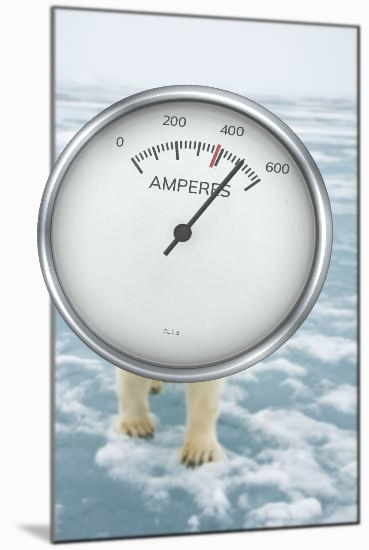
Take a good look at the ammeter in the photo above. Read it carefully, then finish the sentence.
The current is 500 A
